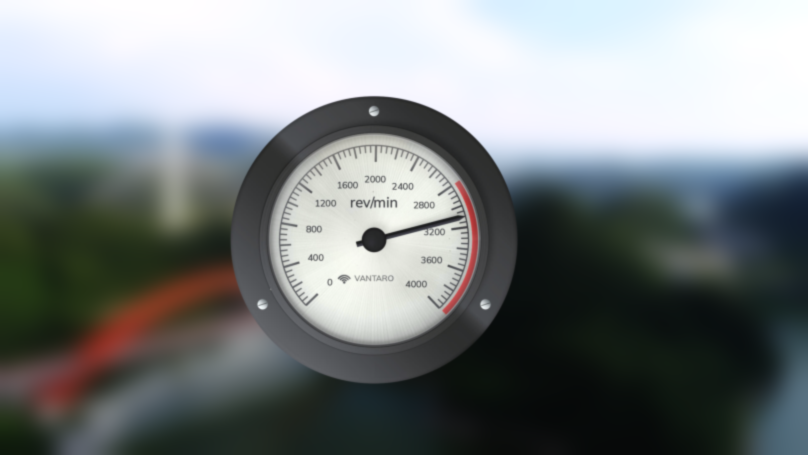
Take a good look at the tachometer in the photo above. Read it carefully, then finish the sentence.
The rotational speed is 3100 rpm
